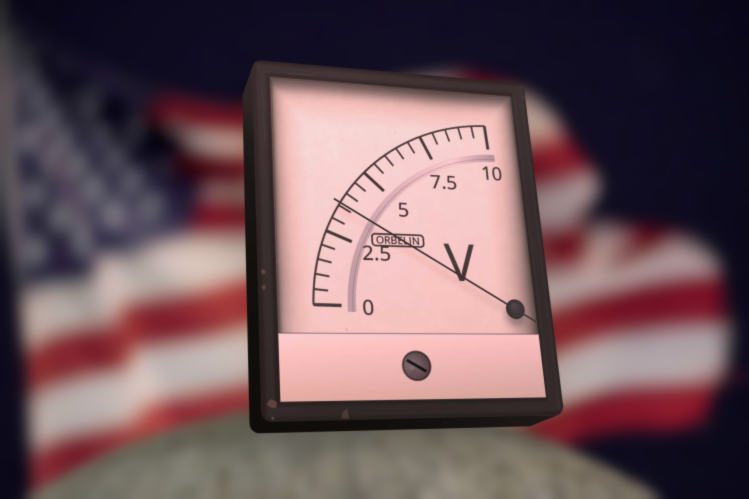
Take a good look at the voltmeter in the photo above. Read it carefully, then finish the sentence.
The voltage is 3.5 V
